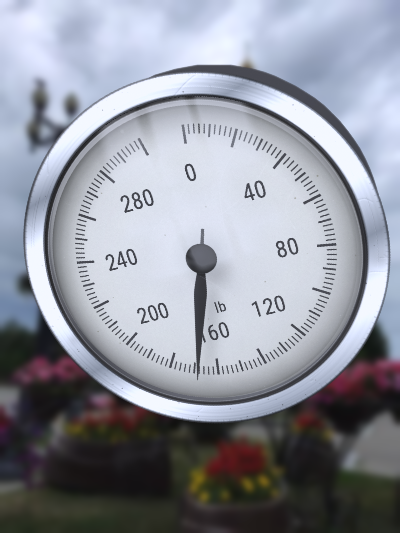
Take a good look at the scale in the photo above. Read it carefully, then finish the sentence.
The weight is 168 lb
